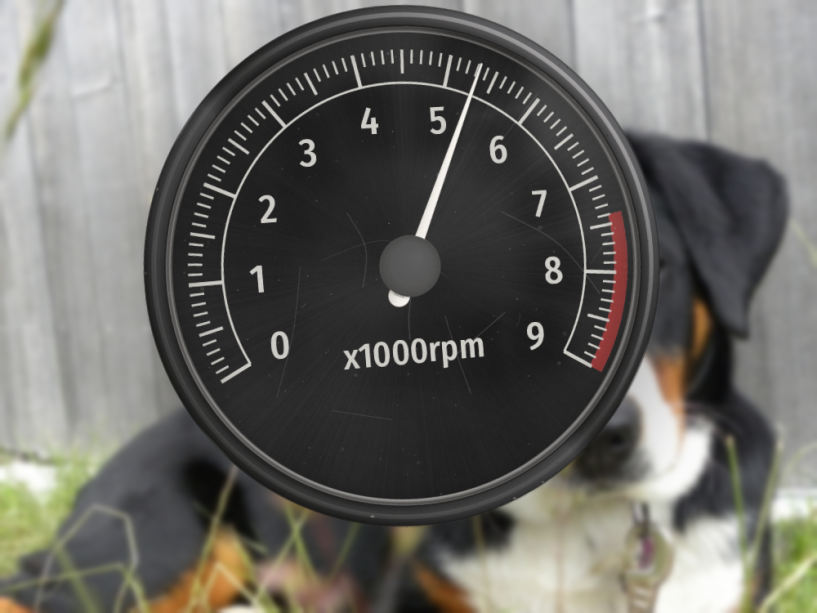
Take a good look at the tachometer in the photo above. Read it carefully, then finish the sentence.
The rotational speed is 5300 rpm
